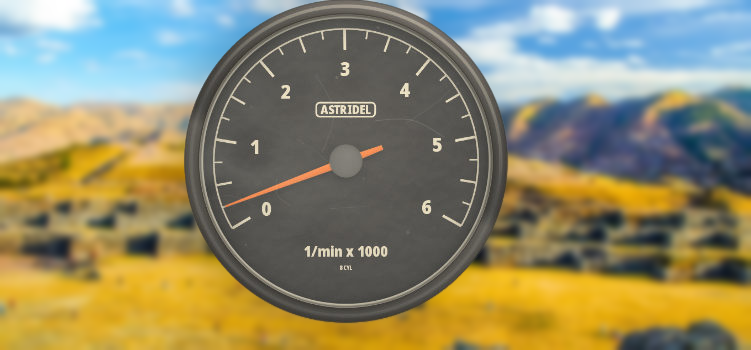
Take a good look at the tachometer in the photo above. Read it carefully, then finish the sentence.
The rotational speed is 250 rpm
